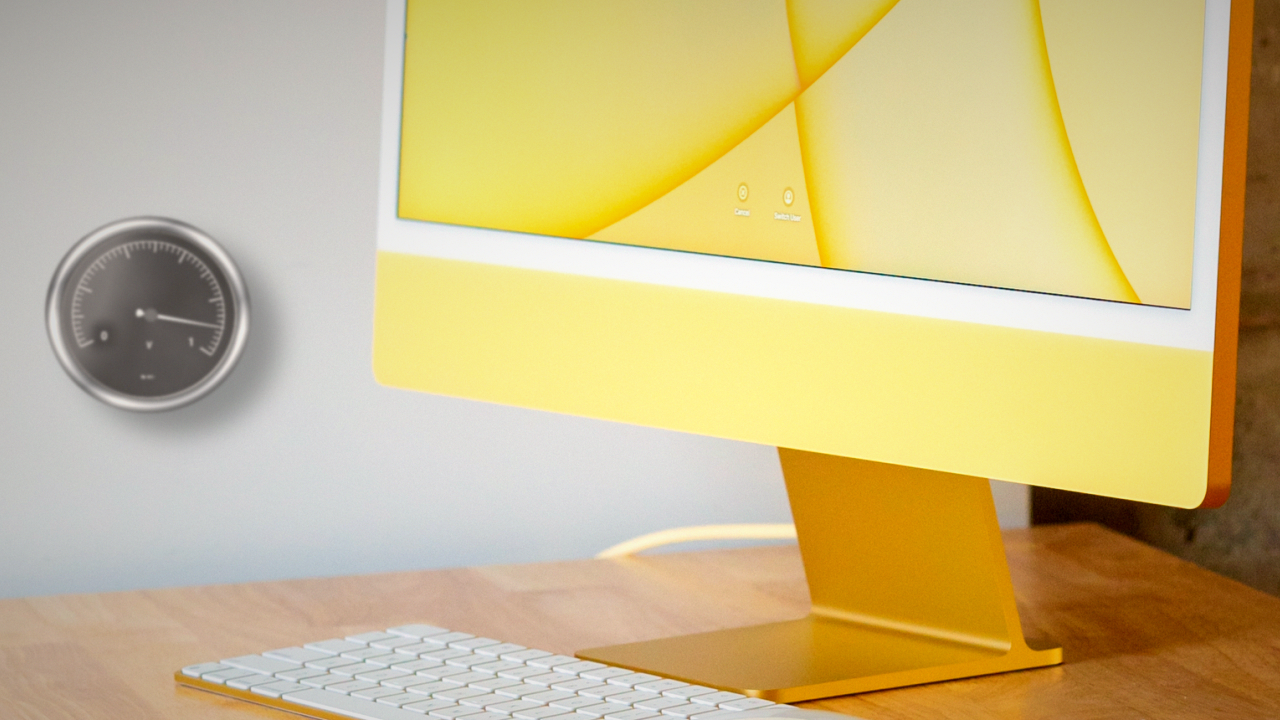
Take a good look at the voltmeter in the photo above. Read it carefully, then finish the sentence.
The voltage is 0.9 V
